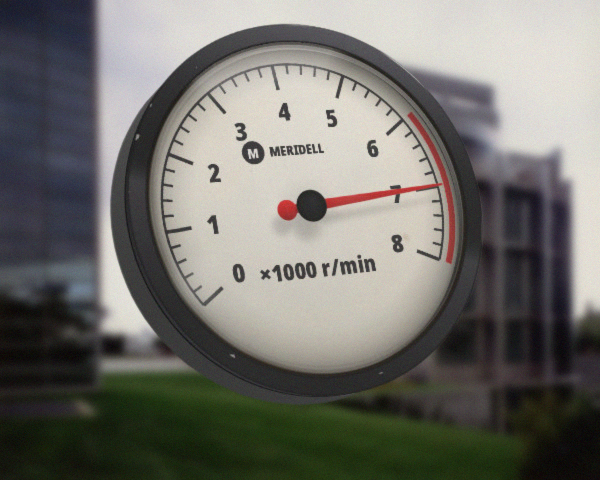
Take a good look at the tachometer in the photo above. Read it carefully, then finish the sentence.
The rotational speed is 7000 rpm
